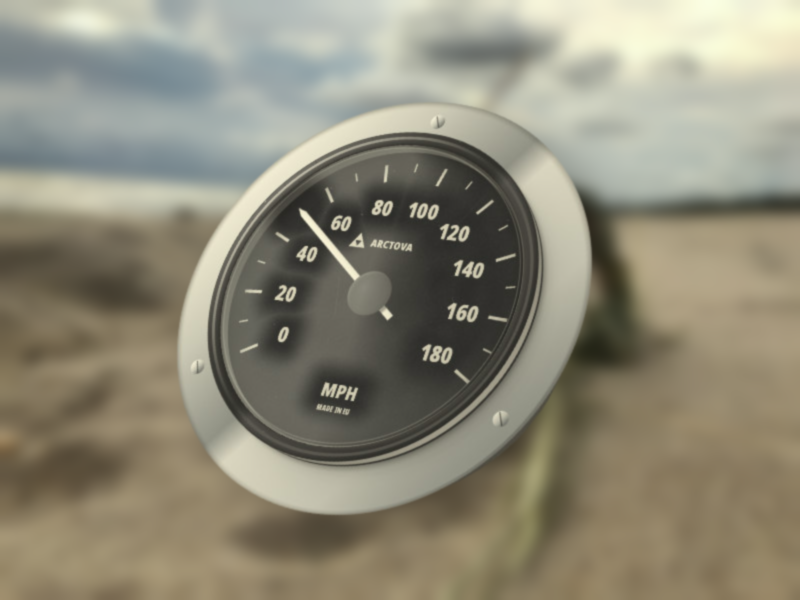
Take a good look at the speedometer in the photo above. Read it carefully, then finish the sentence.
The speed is 50 mph
